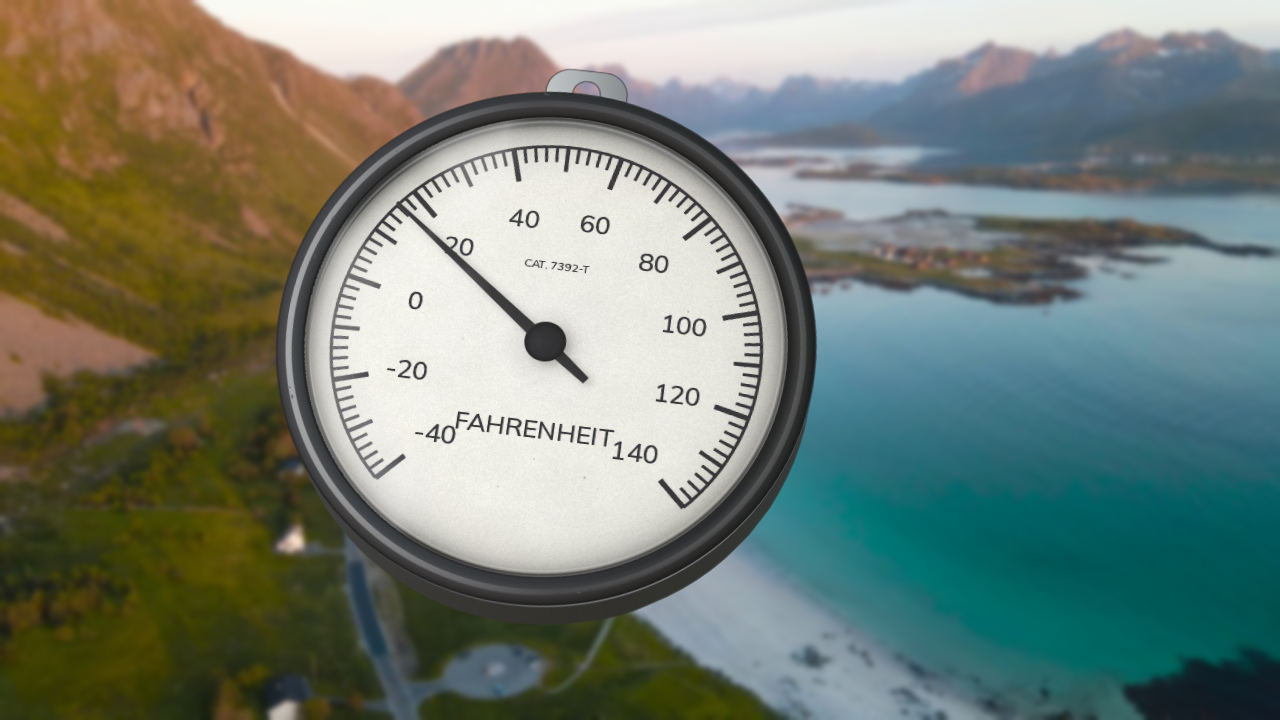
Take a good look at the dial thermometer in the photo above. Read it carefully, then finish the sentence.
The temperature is 16 °F
